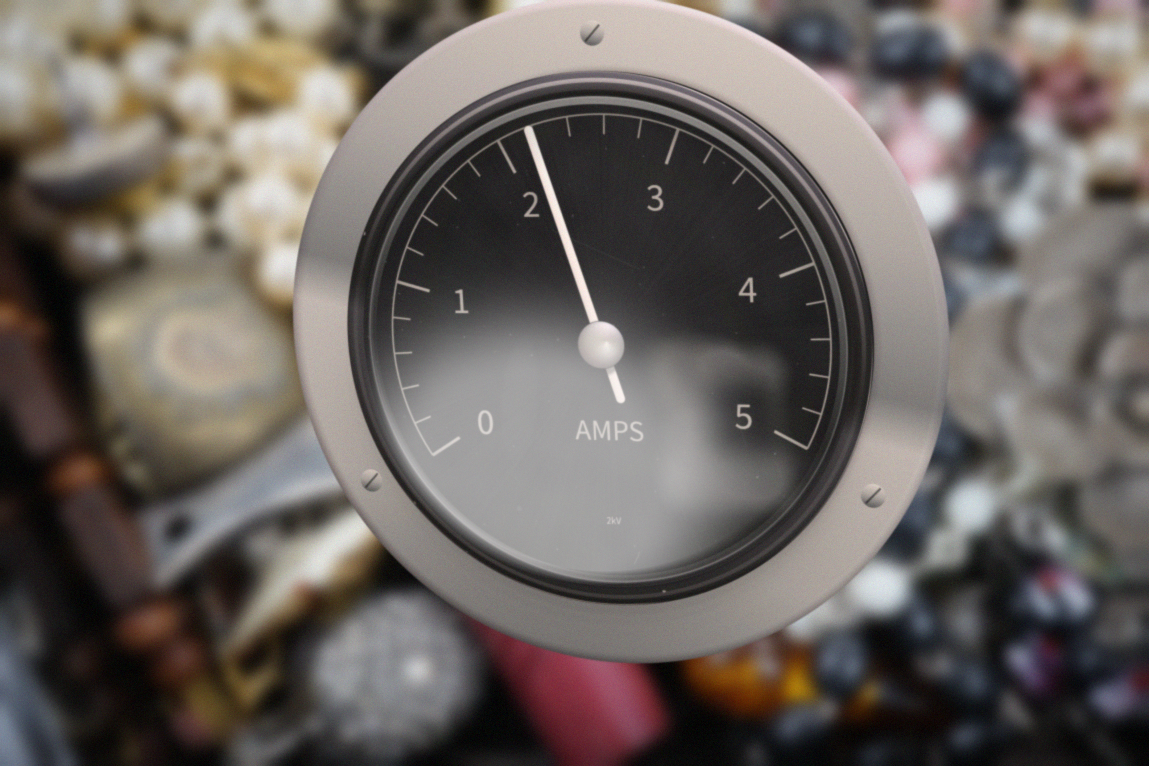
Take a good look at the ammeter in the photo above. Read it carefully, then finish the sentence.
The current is 2.2 A
